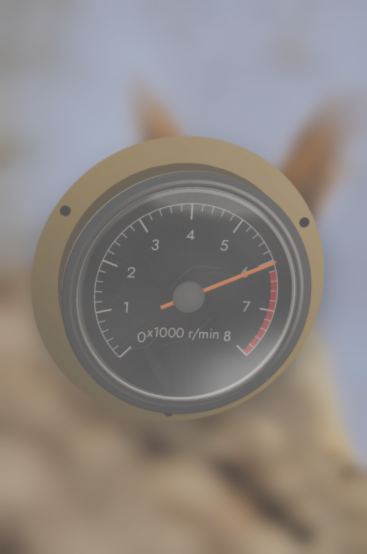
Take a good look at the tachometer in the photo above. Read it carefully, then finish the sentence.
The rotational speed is 6000 rpm
